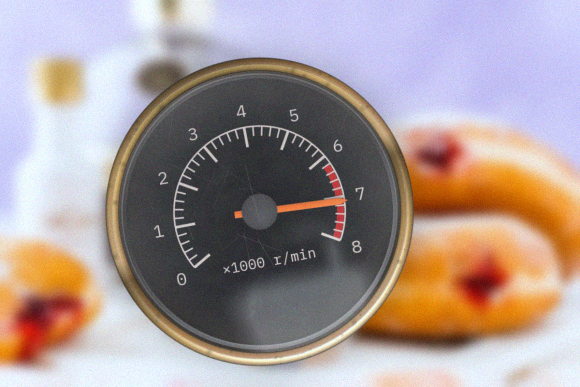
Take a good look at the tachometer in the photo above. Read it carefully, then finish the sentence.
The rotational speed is 7100 rpm
